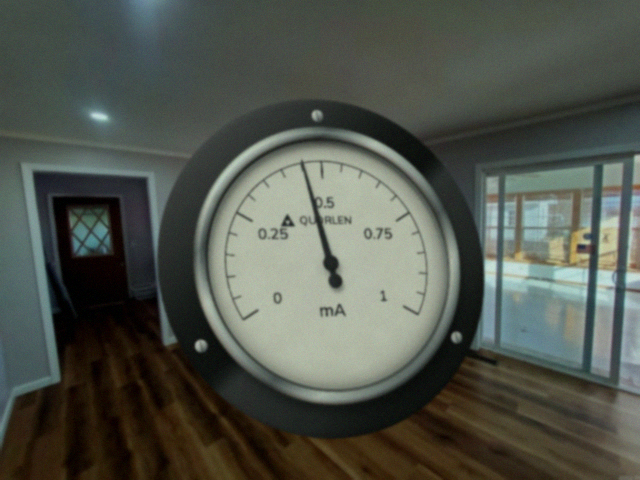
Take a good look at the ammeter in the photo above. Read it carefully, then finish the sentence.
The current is 0.45 mA
